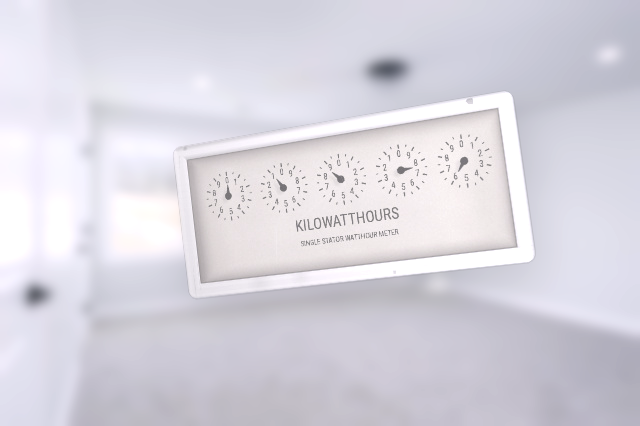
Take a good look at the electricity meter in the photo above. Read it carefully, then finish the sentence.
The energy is 876 kWh
